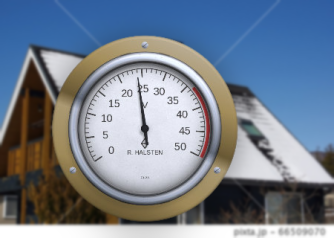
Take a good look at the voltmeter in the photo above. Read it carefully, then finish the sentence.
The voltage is 24 V
